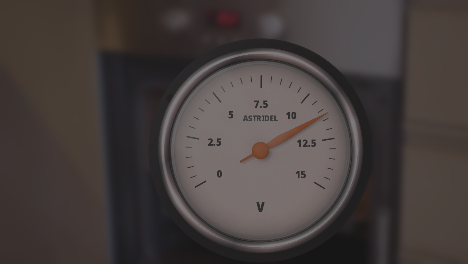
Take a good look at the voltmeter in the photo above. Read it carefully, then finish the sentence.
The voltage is 11.25 V
